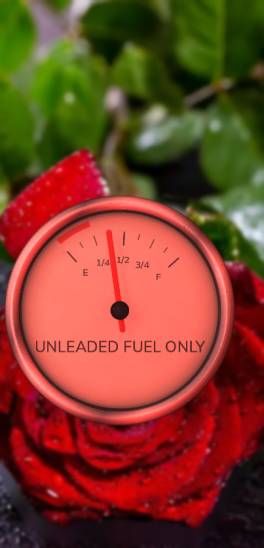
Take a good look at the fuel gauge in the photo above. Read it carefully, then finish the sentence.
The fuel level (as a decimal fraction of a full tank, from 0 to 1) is 0.375
